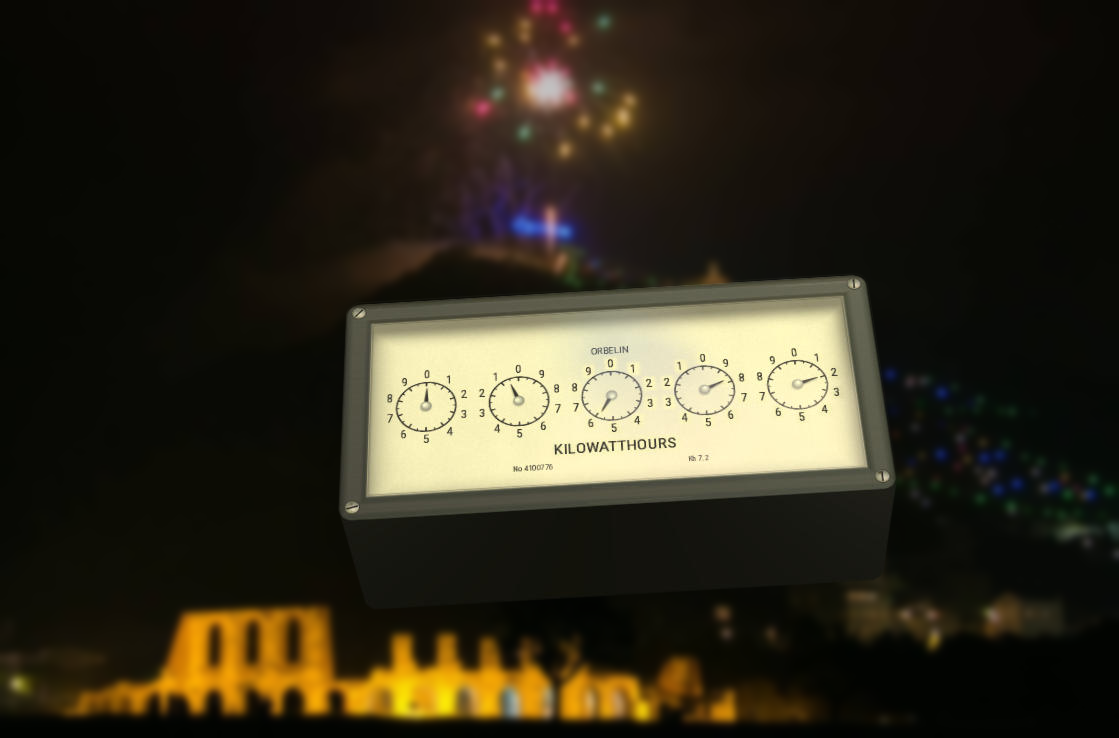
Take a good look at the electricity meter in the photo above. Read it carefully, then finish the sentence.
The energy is 582 kWh
